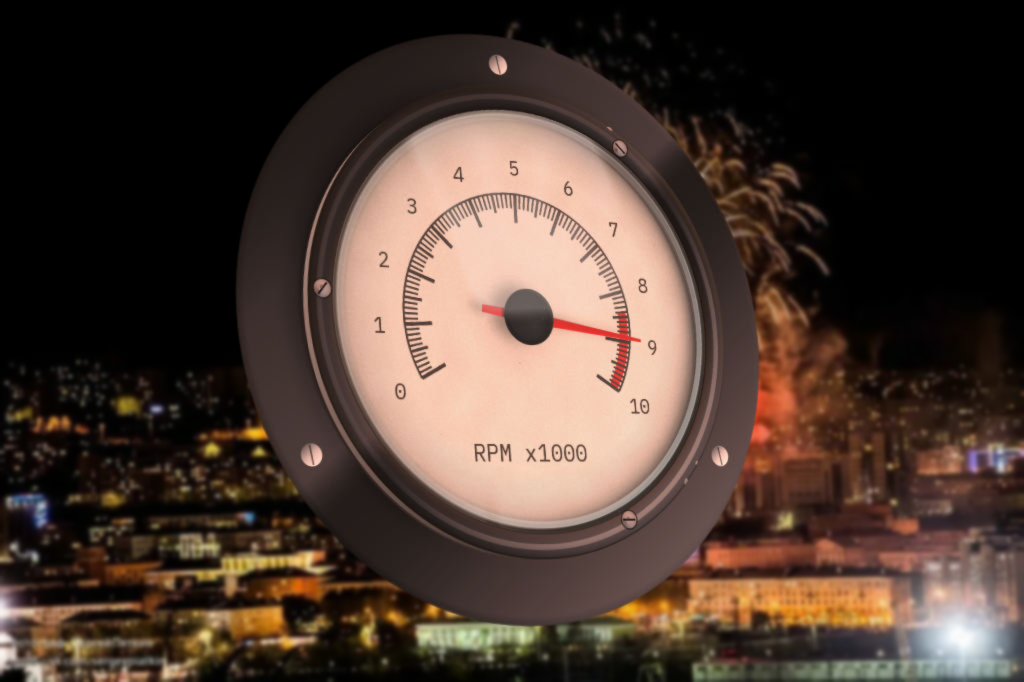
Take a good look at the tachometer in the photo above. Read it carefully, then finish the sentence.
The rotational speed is 9000 rpm
